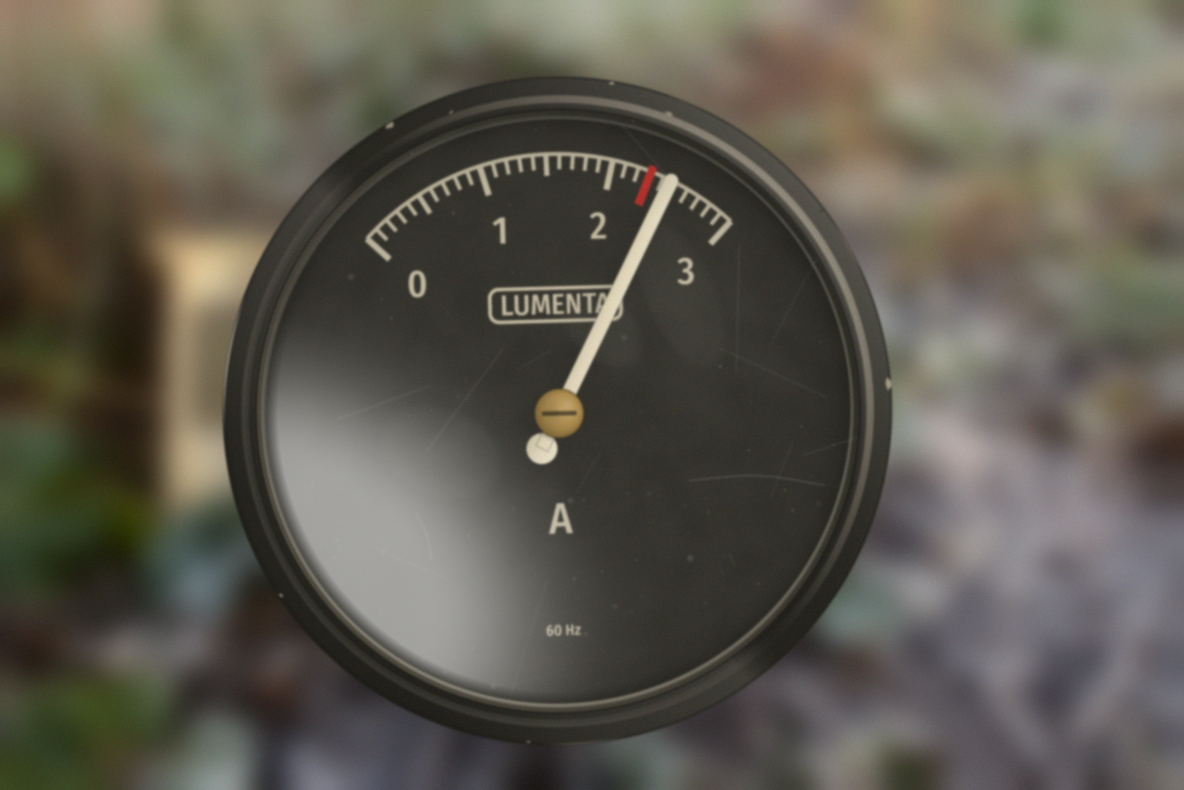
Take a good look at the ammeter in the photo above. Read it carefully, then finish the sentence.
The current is 2.45 A
